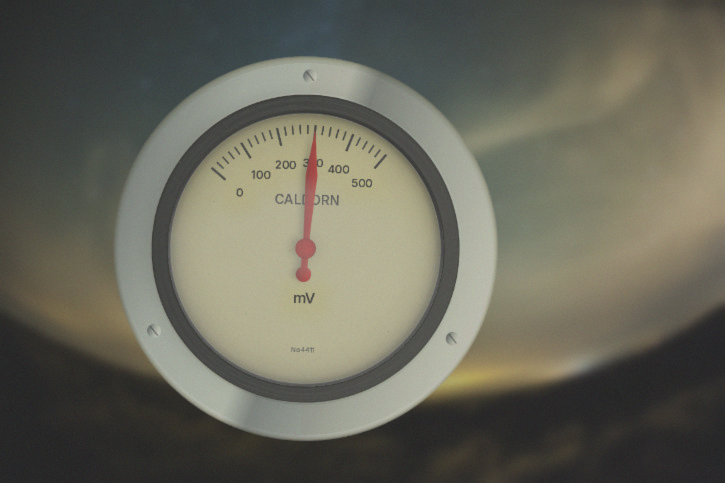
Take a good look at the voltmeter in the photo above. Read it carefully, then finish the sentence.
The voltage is 300 mV
